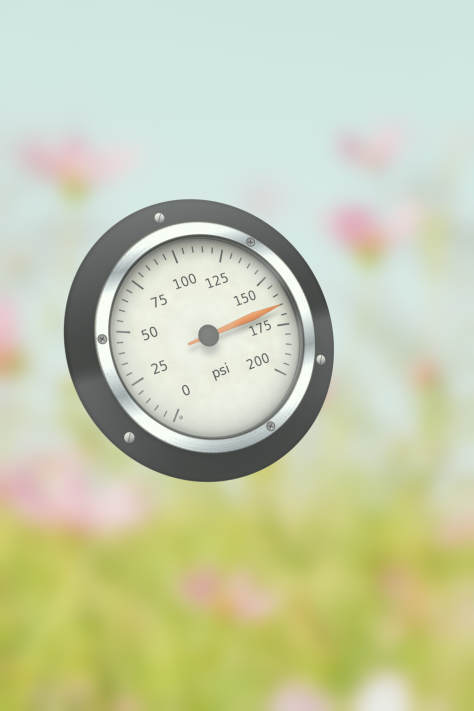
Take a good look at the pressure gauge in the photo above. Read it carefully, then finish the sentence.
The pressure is 165 psi
